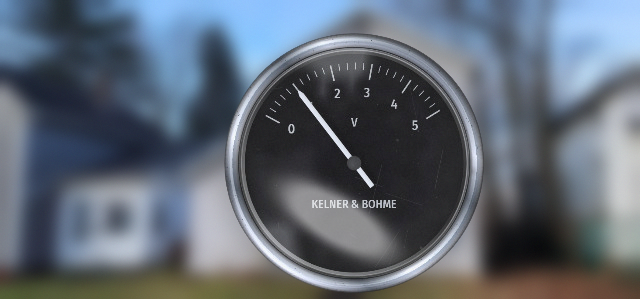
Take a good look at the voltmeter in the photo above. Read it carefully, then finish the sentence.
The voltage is 1 V
